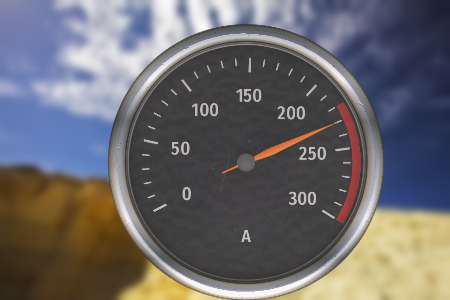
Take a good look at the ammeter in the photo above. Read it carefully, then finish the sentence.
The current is 230 A
